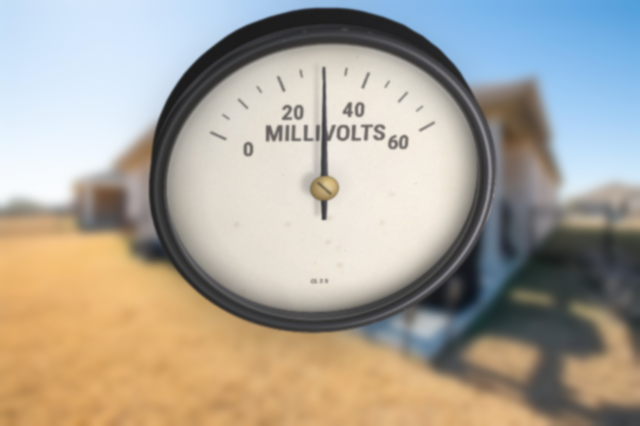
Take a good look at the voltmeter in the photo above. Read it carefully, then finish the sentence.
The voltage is 30 mV
